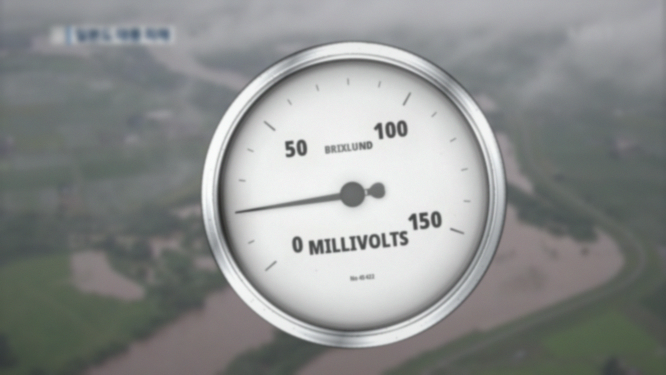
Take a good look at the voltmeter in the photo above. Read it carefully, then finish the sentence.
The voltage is 20 mV
